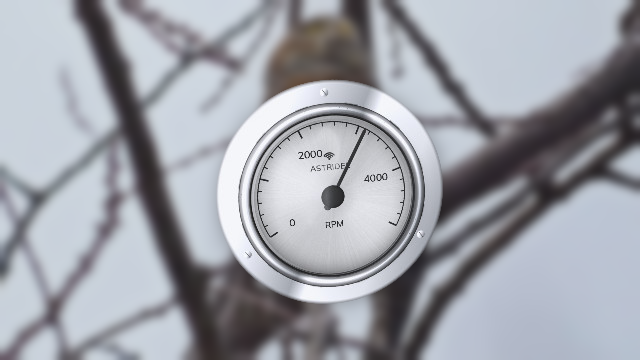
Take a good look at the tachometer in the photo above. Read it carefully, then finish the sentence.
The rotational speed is 3100 rpm
